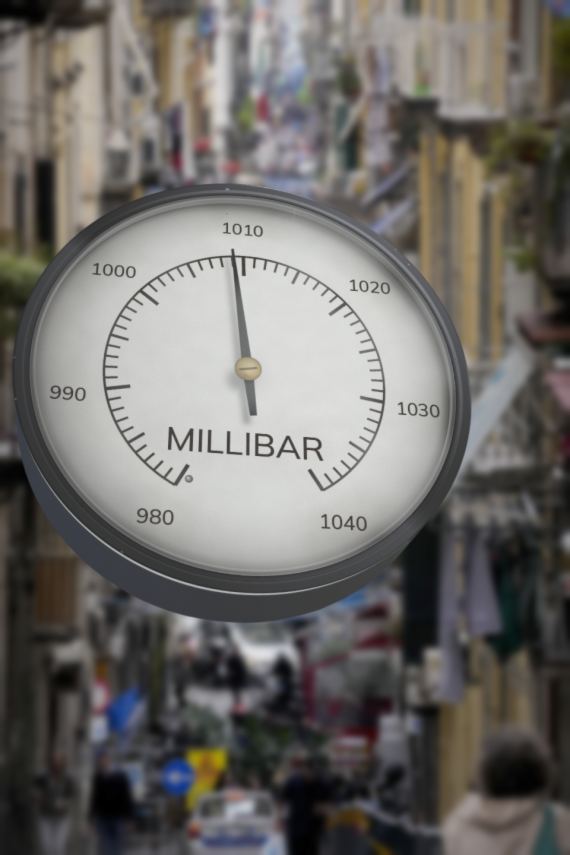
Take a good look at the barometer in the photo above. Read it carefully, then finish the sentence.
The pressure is 1009 mbar
